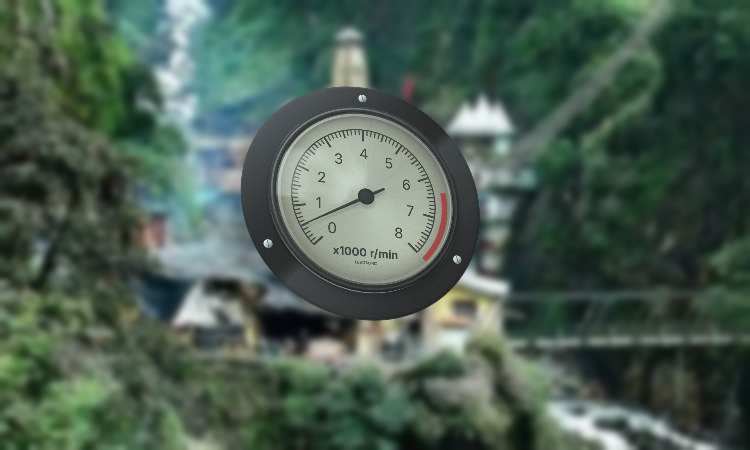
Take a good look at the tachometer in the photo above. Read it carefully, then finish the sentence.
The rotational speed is 500 rpm
